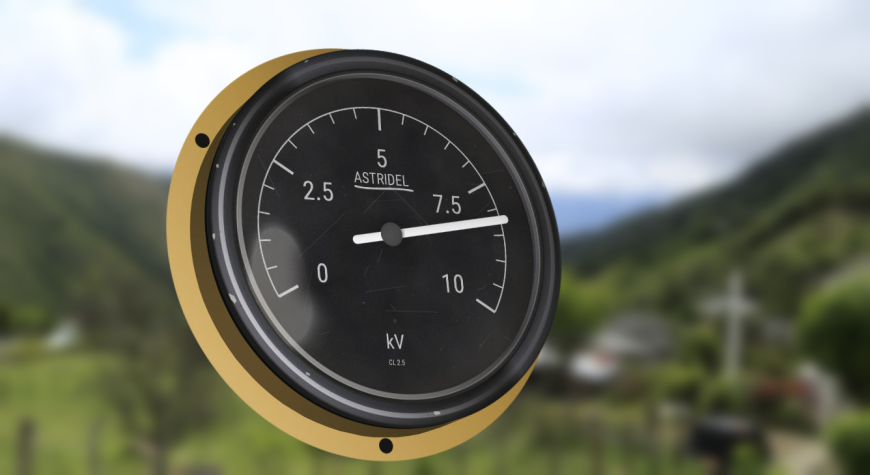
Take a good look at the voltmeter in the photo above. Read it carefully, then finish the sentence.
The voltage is 8.25 kV
